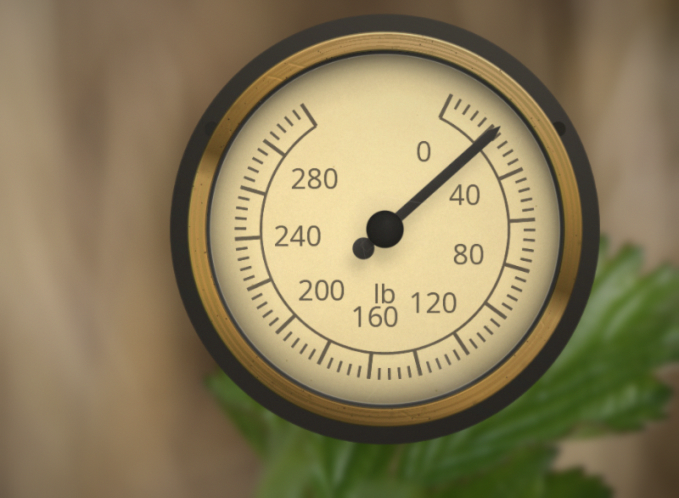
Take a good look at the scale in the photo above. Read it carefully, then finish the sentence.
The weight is 22 lb
